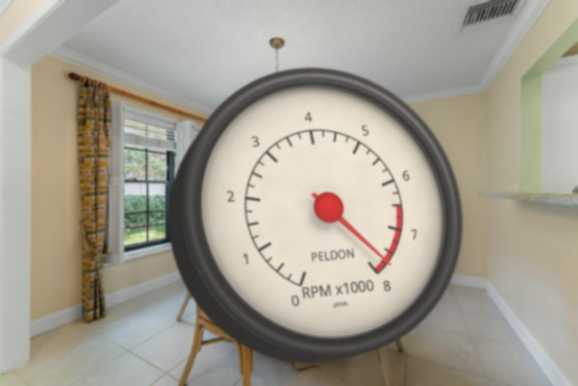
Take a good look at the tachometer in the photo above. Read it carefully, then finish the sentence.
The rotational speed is 7750 rpm
